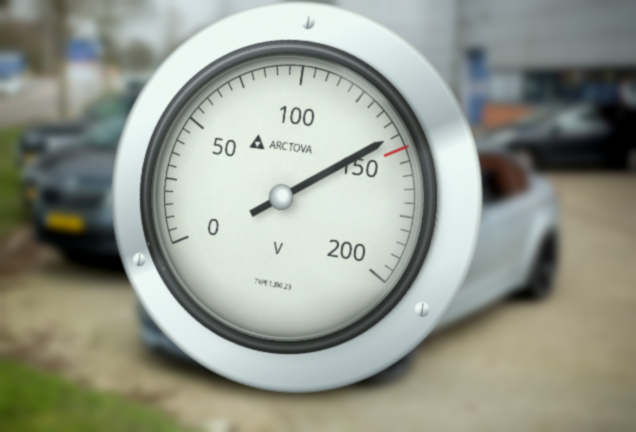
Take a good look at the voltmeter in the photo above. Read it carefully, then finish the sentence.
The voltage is 145 V
